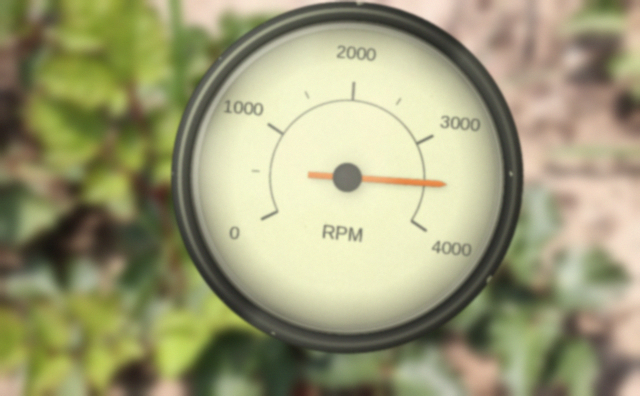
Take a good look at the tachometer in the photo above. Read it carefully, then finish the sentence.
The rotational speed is 3500 rpm
